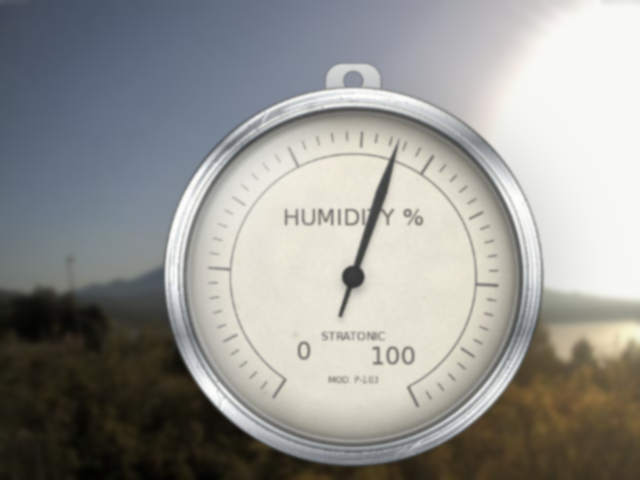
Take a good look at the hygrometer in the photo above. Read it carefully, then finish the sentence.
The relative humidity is 55 %
